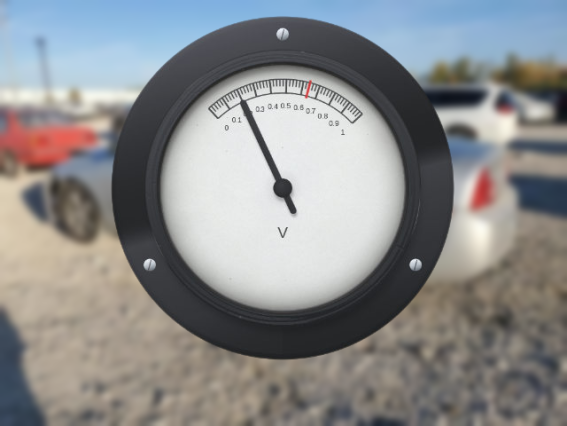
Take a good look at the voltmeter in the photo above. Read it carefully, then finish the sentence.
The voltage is 0.2 V
